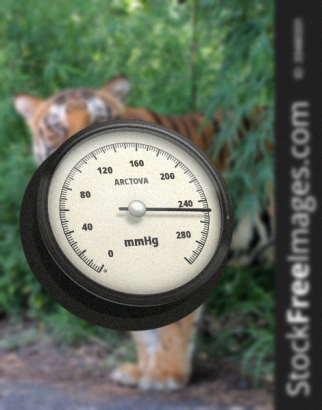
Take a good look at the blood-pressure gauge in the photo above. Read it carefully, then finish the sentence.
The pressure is 250 mmHg
